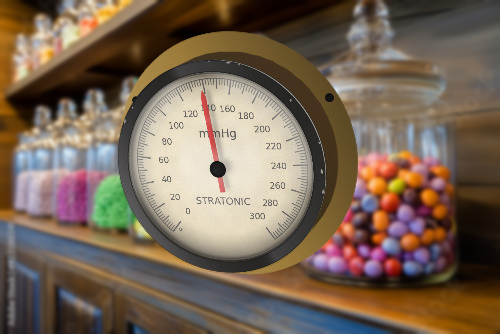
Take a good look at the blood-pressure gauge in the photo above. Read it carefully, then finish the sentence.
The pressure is 140 mmHg
